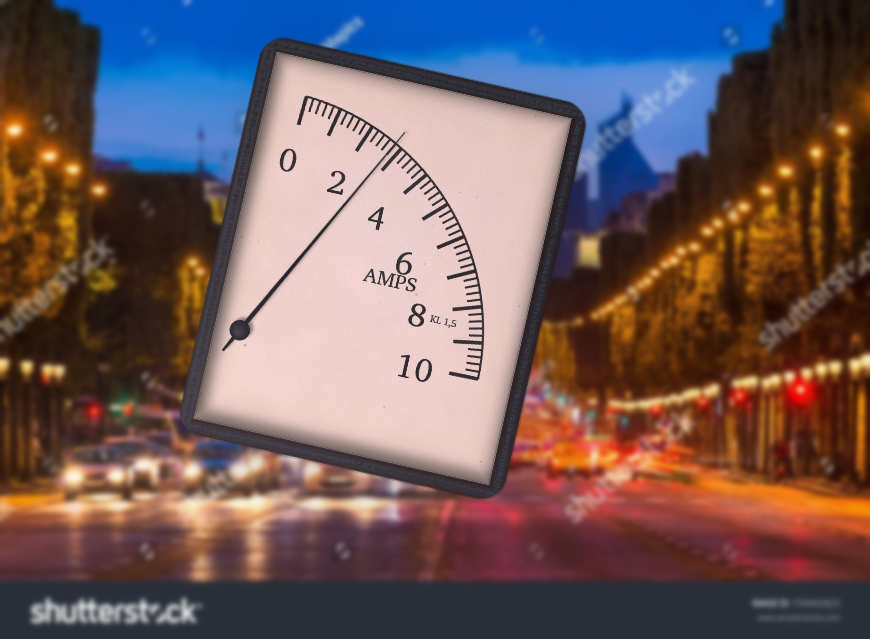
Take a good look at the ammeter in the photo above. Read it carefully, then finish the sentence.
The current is 2.8 A
